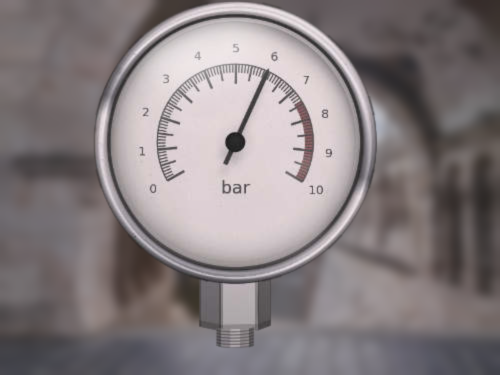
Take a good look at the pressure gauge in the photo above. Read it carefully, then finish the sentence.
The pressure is 6 bar
